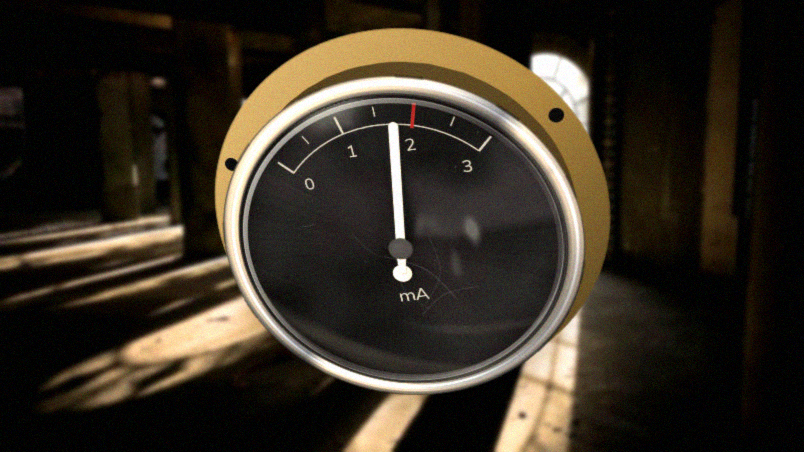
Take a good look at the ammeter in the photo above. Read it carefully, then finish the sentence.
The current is 1.75 mA
